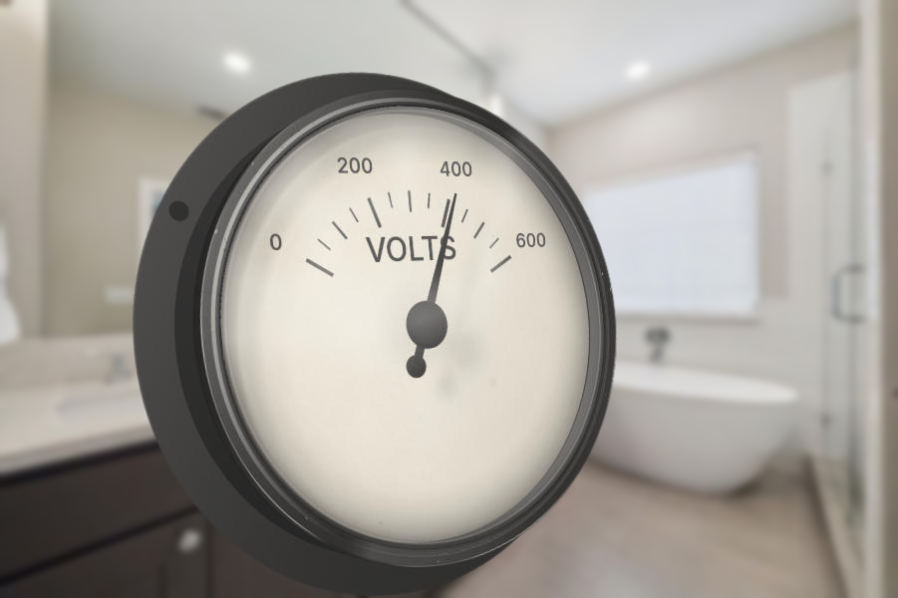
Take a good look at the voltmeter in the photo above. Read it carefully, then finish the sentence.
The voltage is 400 V
